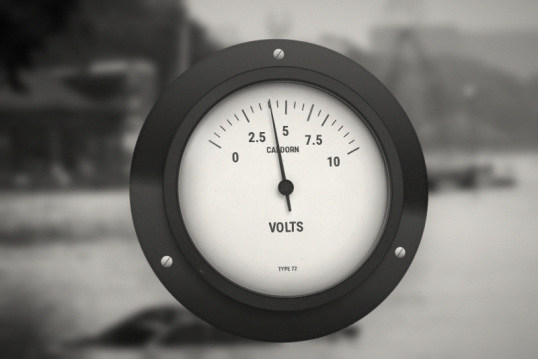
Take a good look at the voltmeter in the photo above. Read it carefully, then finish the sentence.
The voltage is 4 V
